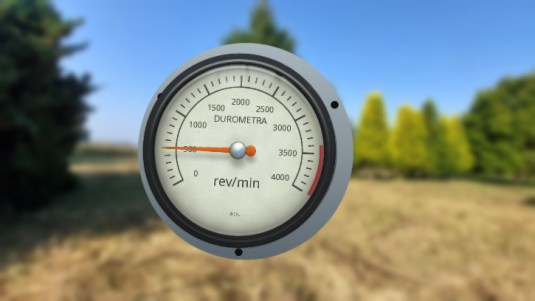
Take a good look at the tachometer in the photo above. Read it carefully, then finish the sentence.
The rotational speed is 500 rpm
